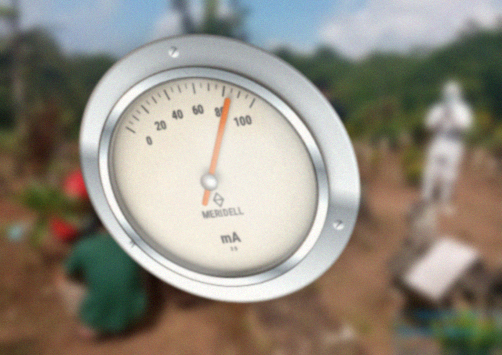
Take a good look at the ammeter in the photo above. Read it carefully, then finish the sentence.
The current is 85 mA
